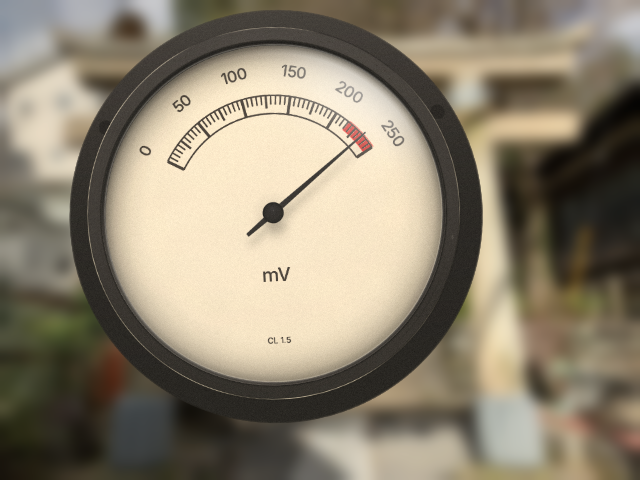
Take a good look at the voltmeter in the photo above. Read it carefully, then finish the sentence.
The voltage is 235 mV
